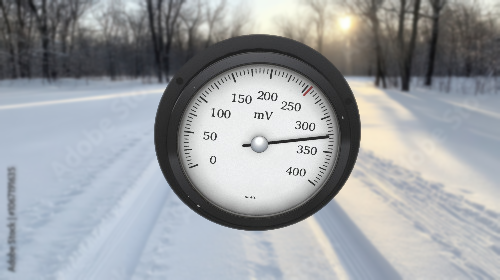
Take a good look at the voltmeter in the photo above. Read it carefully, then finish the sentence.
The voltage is 325 mV
